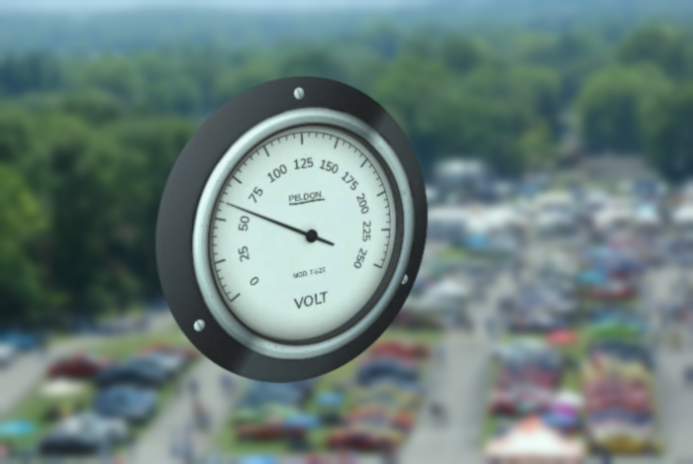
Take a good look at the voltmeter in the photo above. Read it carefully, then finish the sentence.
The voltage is 60 V
